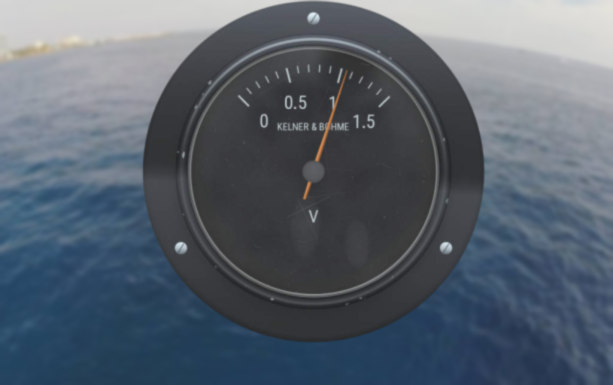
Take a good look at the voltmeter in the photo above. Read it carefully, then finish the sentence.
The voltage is 1.05 V
